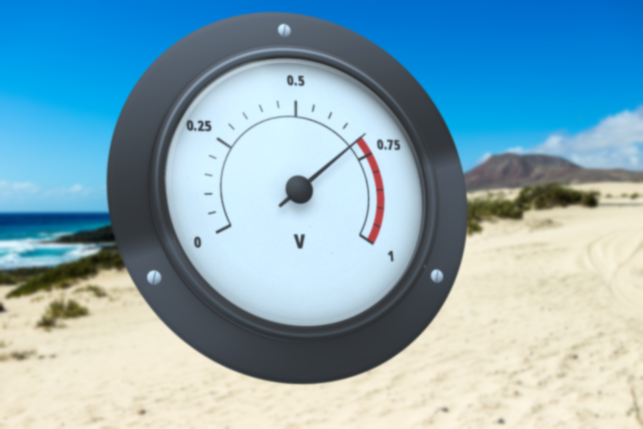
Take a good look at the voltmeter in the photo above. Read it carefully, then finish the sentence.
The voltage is 0.7 V
